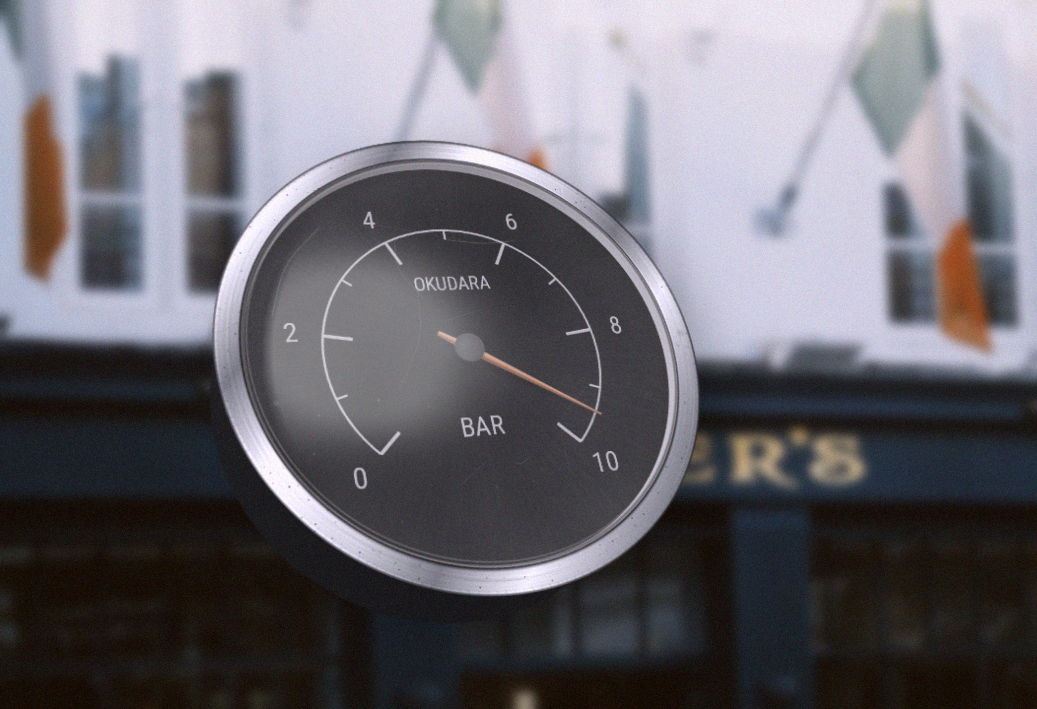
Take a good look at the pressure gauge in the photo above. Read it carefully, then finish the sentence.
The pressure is 9.5 bar
